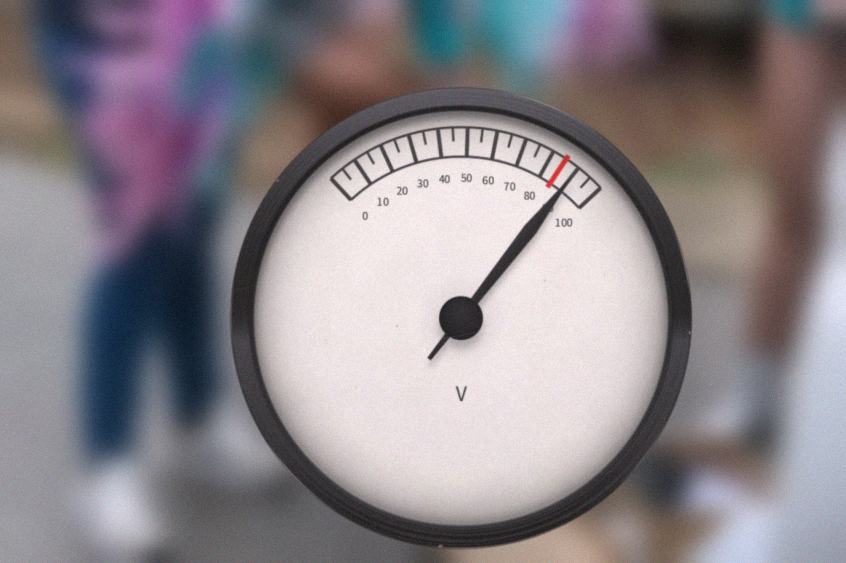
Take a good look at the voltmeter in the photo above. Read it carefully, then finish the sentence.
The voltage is 90 V
